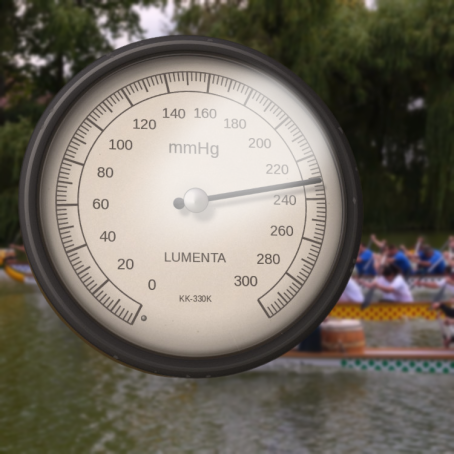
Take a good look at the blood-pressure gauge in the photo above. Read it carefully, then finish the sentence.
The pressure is 232 mmHg
